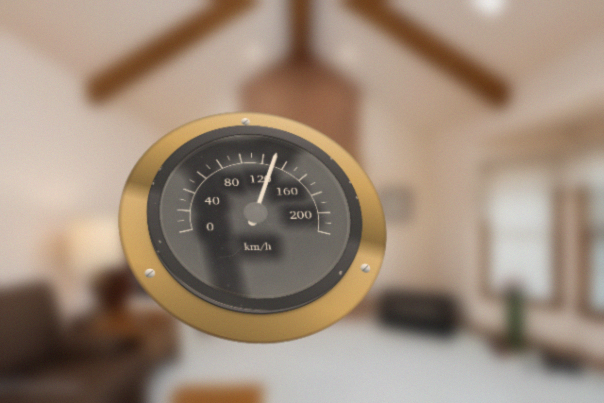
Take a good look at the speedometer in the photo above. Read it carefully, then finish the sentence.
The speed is 130 km/h
